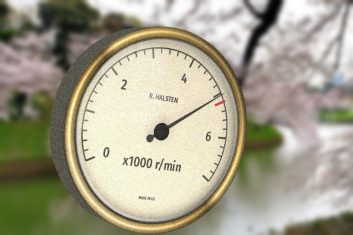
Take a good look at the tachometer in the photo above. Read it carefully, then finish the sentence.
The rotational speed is 5000 rpm
